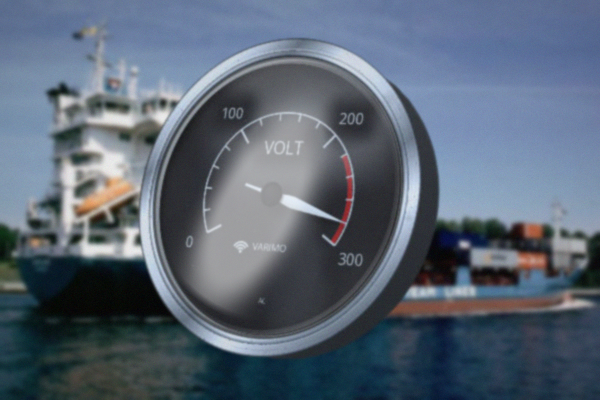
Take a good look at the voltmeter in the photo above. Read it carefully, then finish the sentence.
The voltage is 280 V
